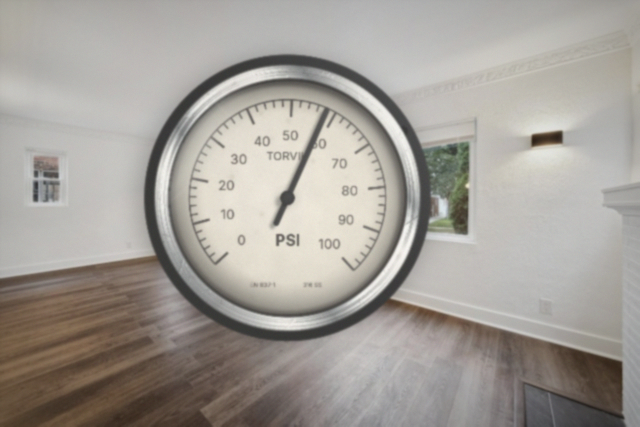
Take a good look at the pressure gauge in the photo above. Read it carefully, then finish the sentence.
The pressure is 58 psi
